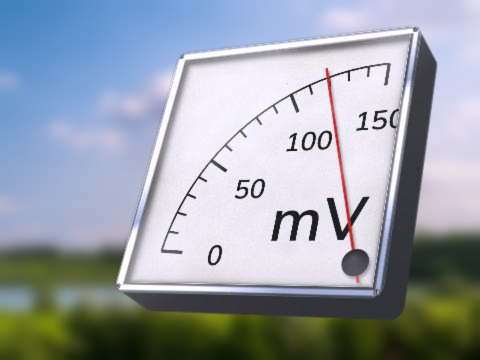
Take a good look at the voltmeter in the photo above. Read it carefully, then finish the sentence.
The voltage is 120 mV
